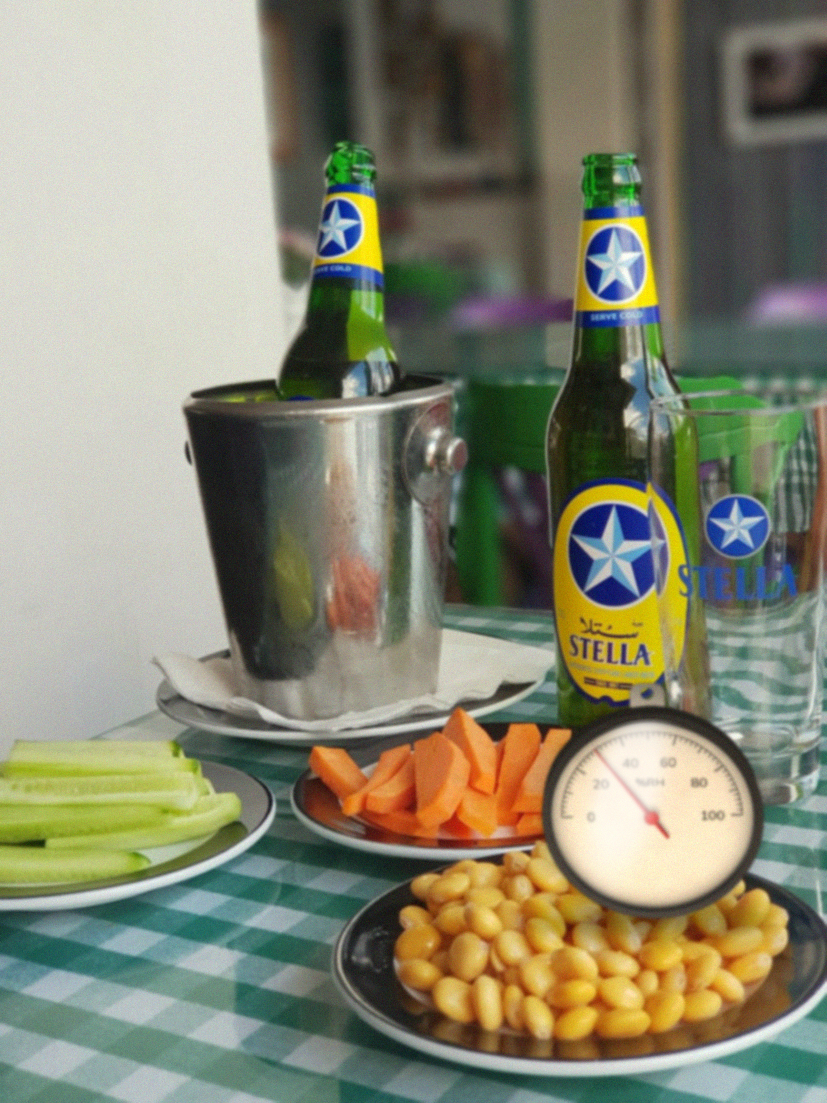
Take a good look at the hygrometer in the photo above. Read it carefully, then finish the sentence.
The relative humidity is 30 %
